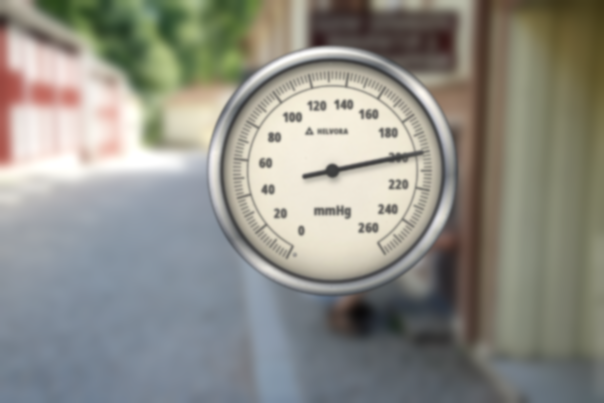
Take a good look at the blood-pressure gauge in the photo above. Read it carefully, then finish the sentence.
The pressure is 200 mmHg
